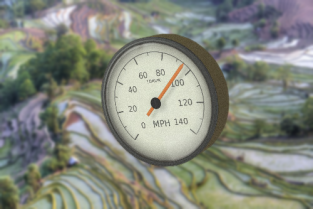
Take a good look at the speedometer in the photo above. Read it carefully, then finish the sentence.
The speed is 95 mph
